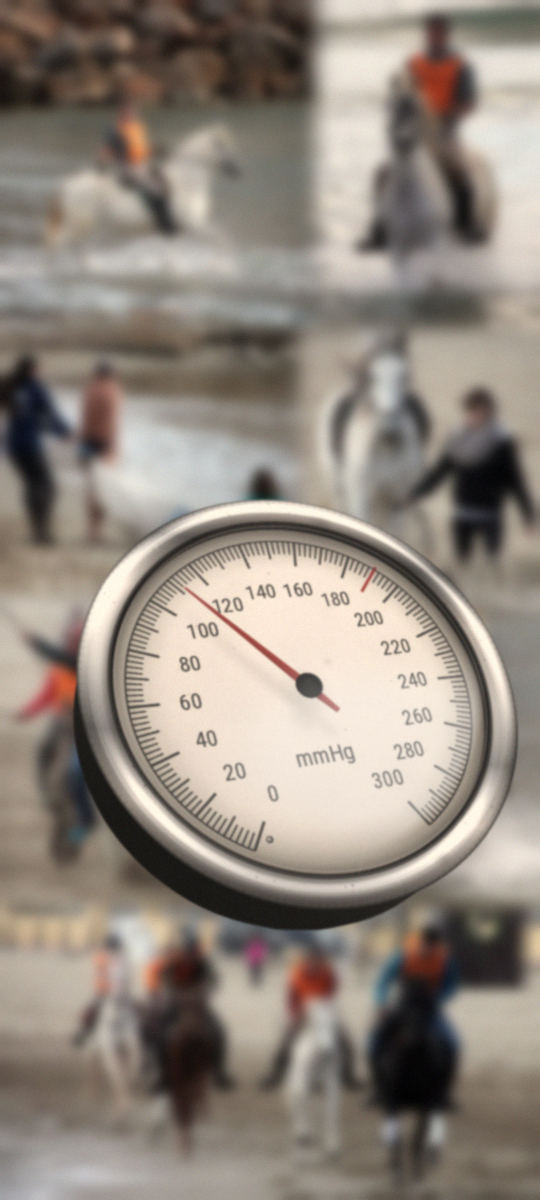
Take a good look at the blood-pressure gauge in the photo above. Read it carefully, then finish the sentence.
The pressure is 110 mmHg
